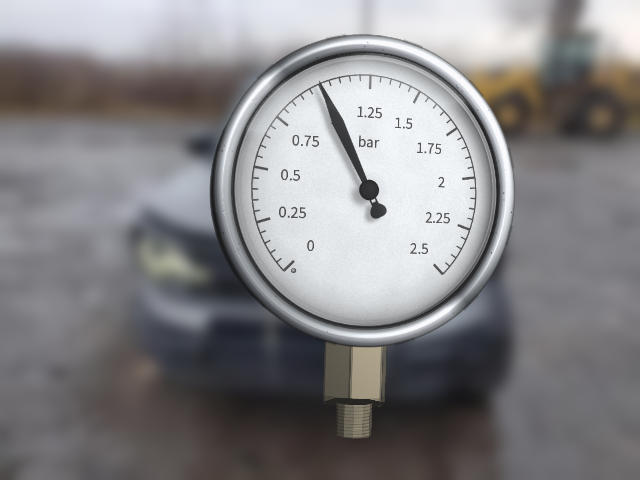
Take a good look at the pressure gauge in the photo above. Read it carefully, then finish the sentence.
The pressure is 1 bar
